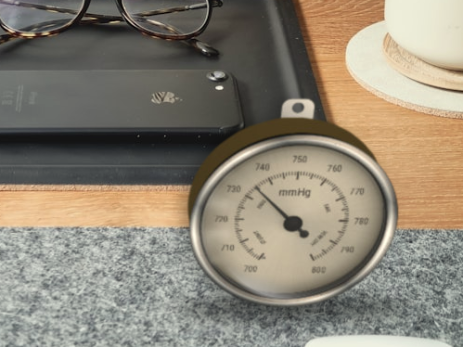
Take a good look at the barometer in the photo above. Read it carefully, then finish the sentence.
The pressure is 735 mmHg
